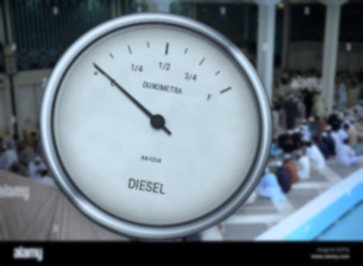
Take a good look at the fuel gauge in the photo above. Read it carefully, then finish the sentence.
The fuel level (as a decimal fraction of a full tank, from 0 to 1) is 0
